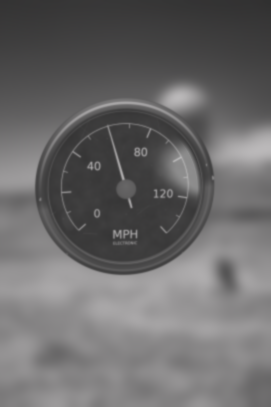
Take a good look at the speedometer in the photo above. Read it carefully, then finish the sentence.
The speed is 60 mph
